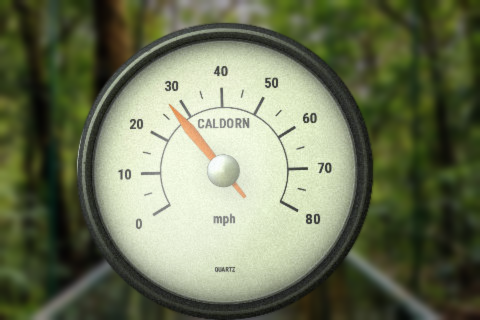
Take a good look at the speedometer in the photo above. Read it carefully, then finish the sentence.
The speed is 27.5 mph
